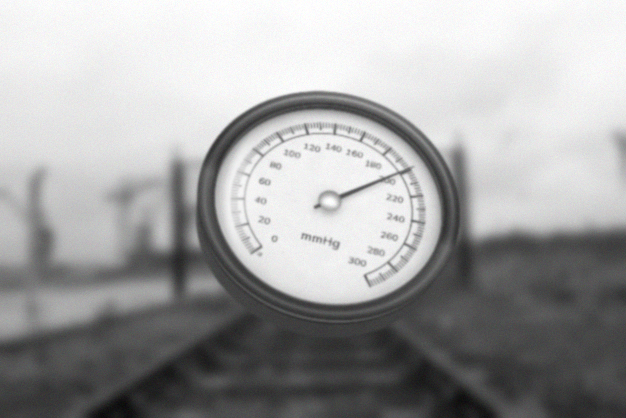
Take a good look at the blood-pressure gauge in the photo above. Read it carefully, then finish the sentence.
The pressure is 200 mmHg
